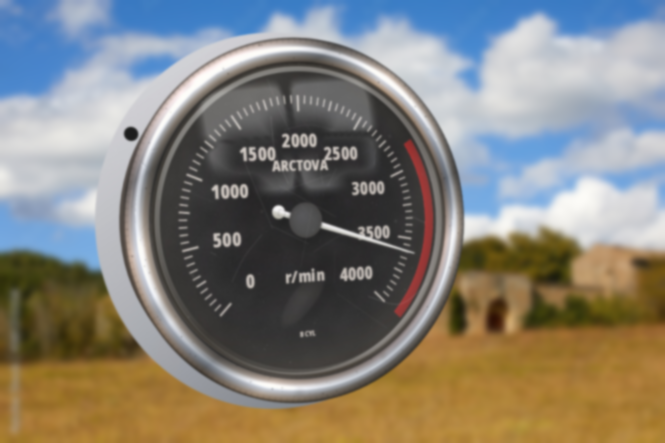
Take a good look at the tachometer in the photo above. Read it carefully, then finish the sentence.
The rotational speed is 3600 rpm
